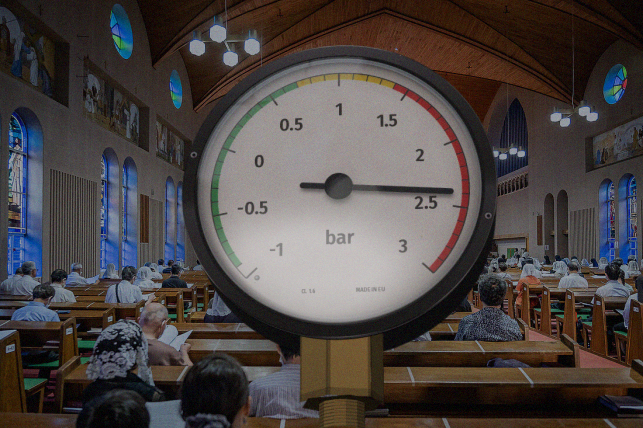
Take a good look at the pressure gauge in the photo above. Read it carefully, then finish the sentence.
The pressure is 2.4 bar
